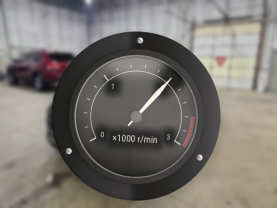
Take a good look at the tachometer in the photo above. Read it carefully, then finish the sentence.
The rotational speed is 2000 rpm
